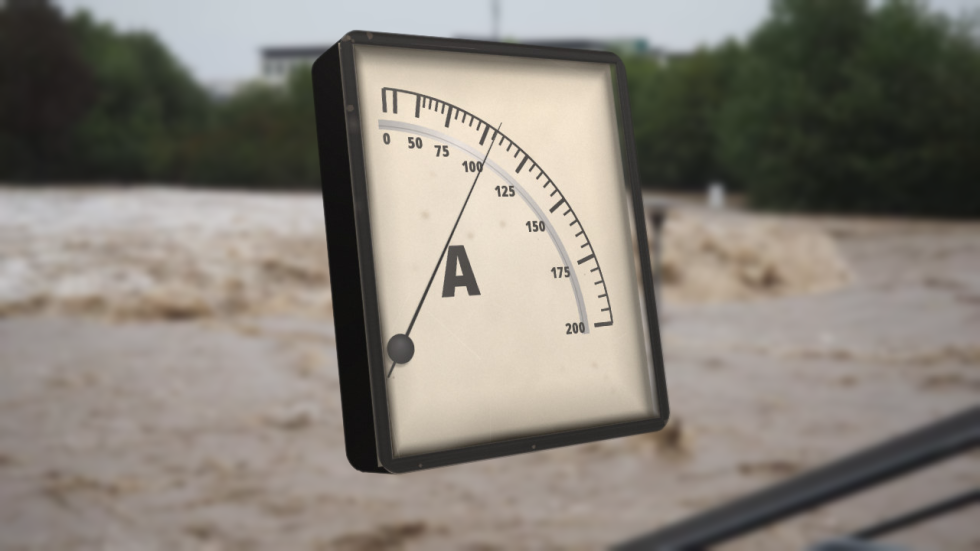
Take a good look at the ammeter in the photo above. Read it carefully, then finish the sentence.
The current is 105 A
